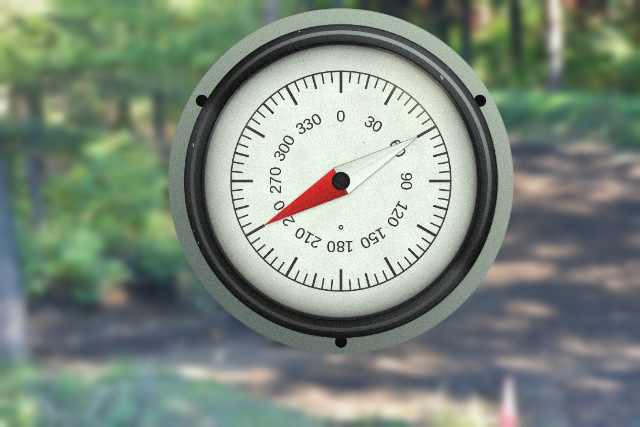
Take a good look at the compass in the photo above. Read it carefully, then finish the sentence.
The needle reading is 240 °
